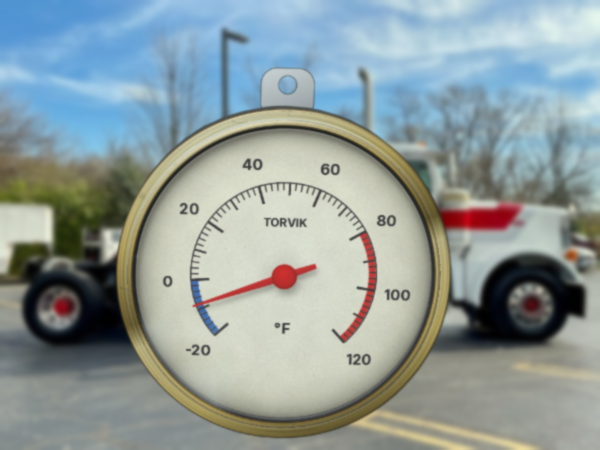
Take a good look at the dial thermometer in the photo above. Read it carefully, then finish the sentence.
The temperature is -8 °F
